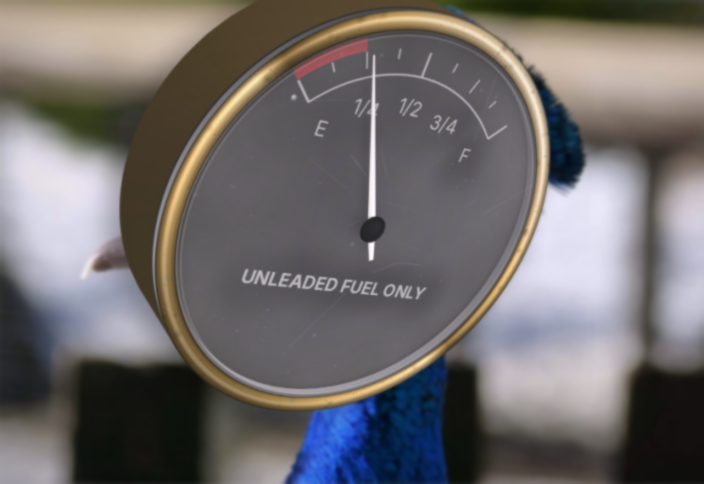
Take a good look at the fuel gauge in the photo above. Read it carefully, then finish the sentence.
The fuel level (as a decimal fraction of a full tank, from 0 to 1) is 0.25
